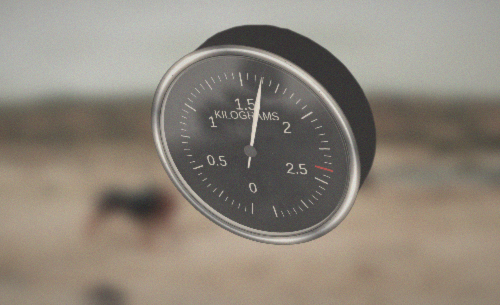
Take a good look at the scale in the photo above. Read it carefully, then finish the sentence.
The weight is 1.65 kg
